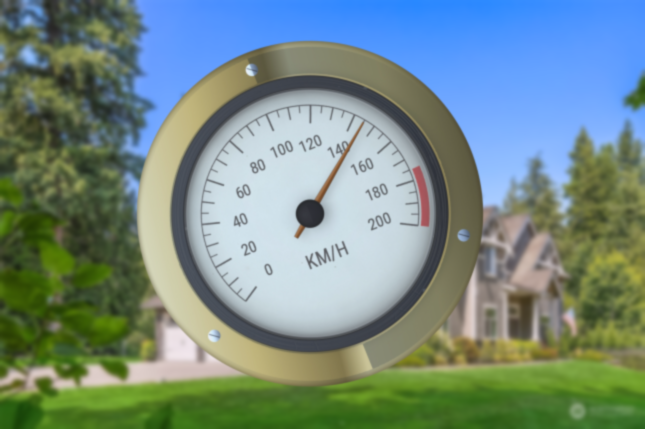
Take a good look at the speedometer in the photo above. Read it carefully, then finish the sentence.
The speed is 145 km/h
